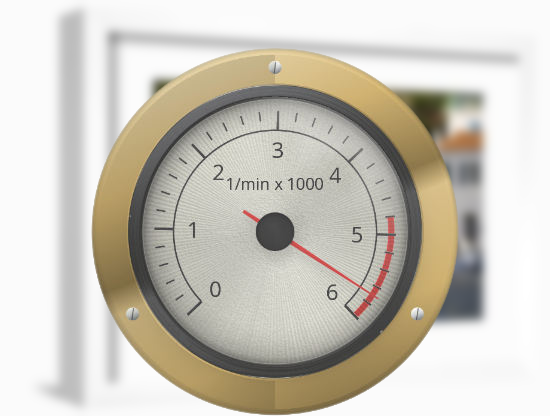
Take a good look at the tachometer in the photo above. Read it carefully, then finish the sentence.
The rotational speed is 5700 rpm
